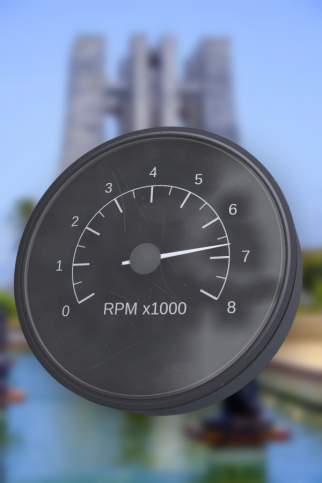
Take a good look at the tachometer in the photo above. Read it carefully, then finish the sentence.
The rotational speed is 6750 rpm
